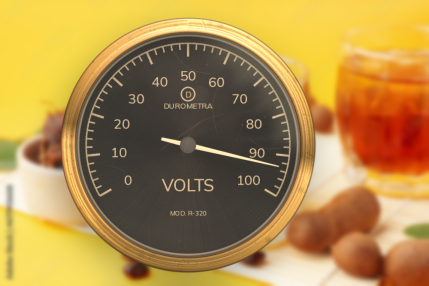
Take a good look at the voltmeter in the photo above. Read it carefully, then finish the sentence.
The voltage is 93 V
